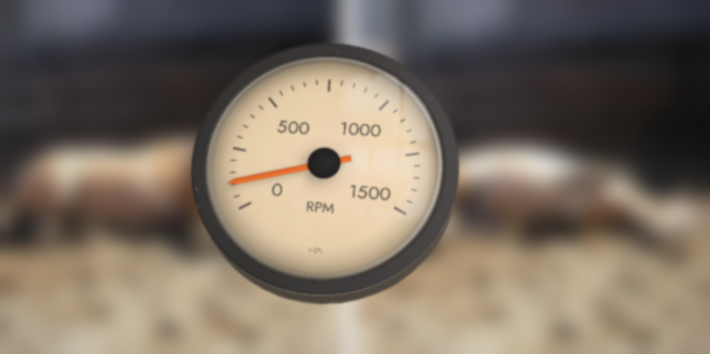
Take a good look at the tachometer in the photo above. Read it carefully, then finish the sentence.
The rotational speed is 100 rpm
